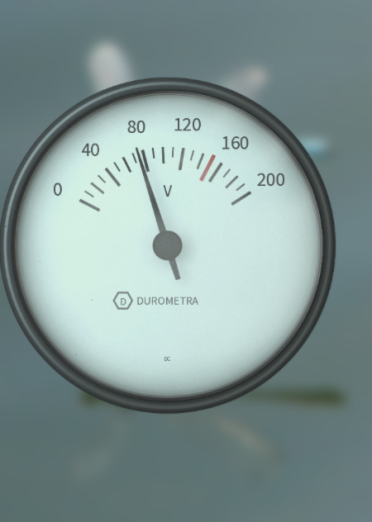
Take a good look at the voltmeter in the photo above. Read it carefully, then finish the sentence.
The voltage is 75 V
